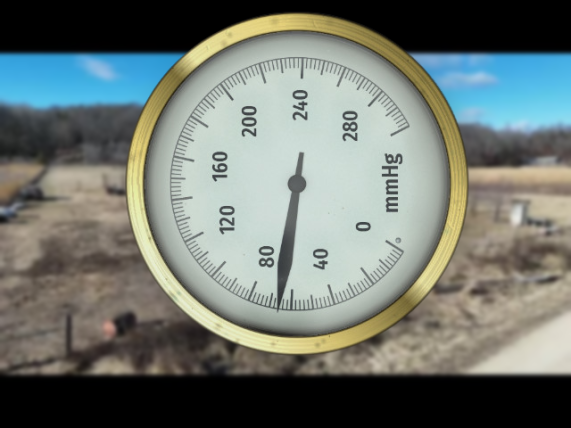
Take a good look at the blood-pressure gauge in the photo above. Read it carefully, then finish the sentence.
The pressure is 66 mmHg
